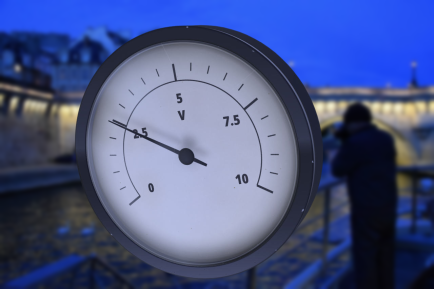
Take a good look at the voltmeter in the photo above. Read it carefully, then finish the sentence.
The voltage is 2.5 V
